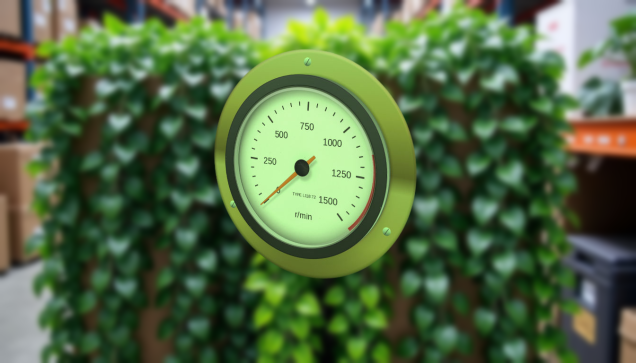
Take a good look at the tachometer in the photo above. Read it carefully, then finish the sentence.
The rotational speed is 0 rpm
